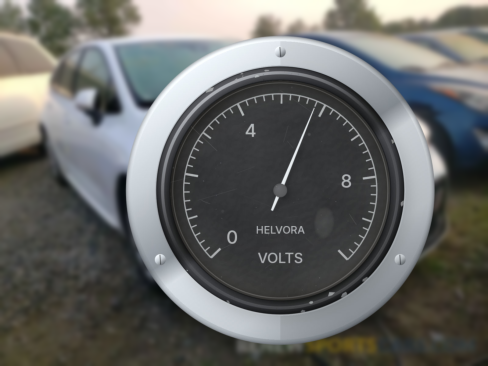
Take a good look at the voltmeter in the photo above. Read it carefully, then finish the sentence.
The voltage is 5.8 V
